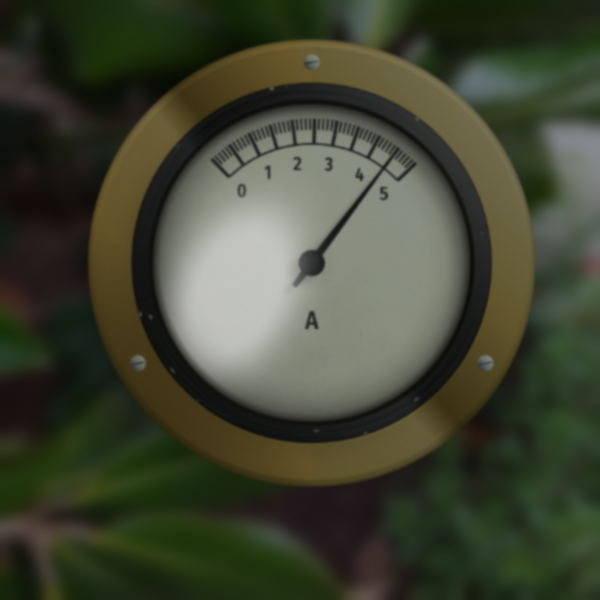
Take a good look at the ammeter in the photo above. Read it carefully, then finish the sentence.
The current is 4.5 A
